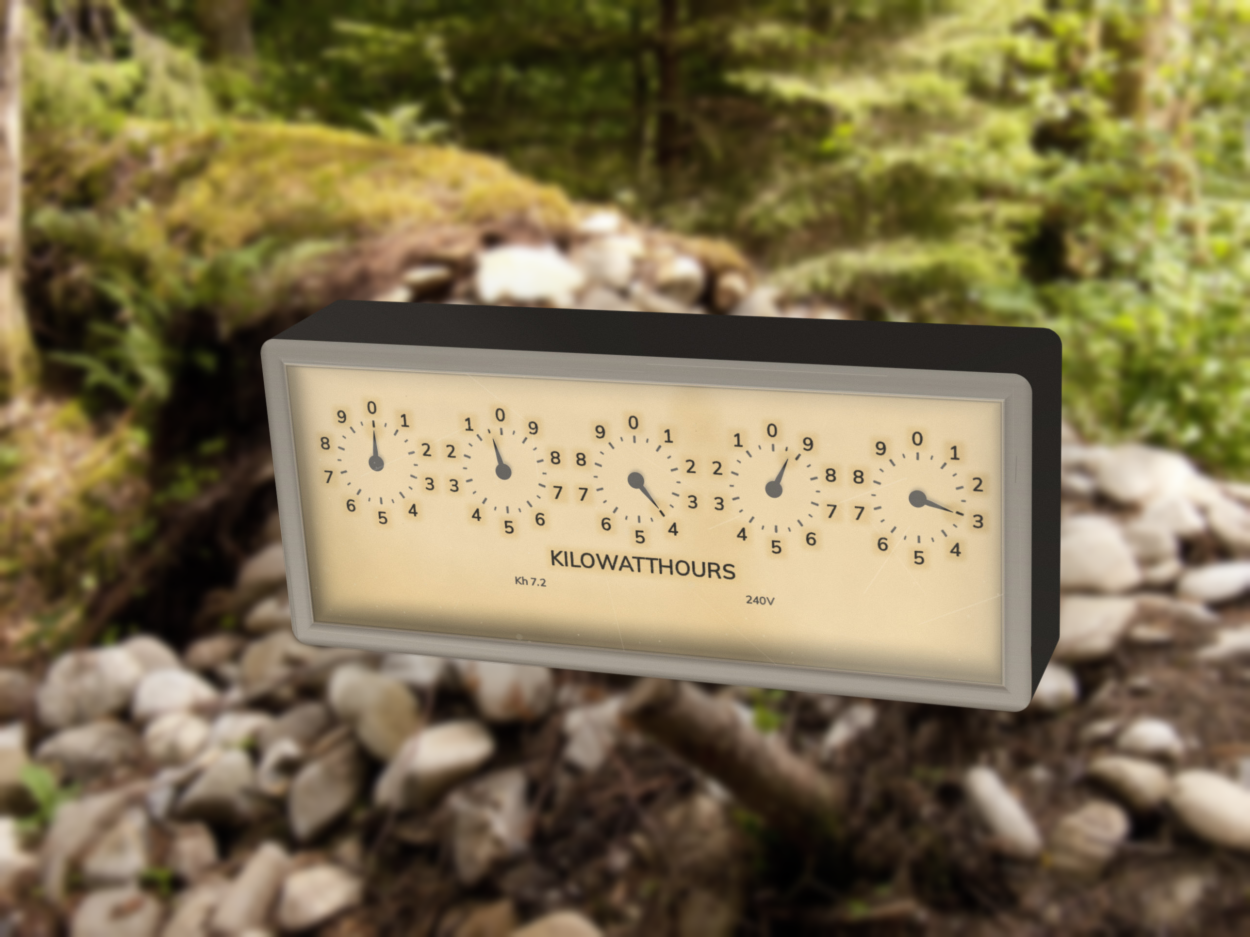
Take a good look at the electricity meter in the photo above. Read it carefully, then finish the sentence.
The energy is 393 kWh
